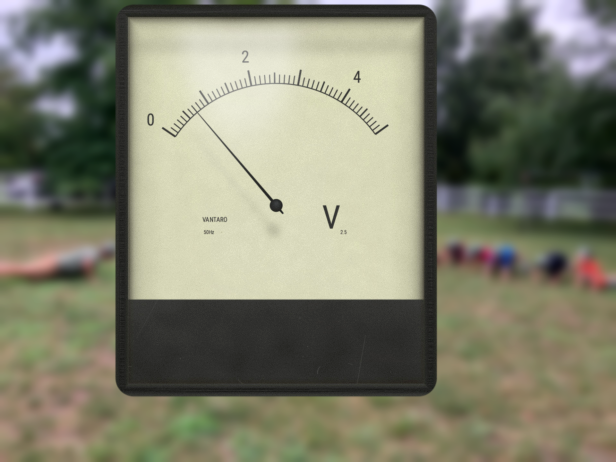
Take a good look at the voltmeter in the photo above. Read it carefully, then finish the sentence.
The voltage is 0.7 V
